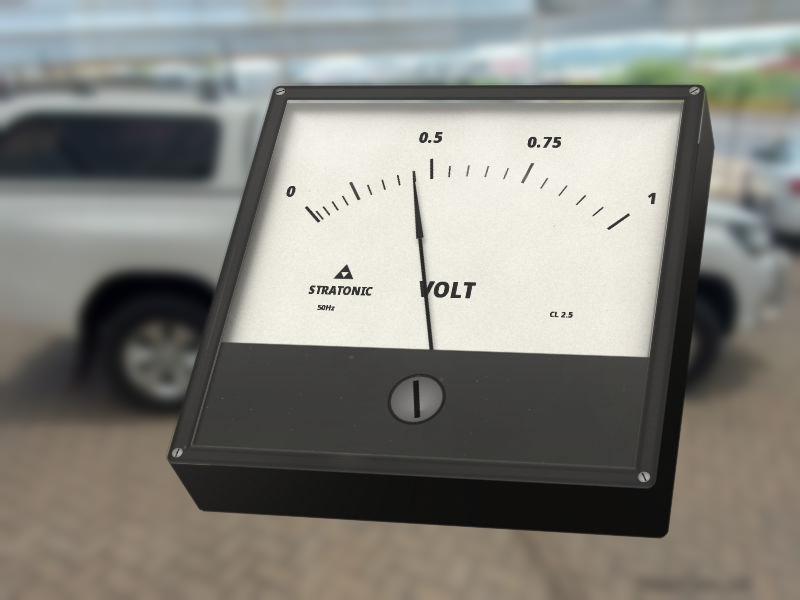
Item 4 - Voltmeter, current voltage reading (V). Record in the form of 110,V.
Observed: 0.45,V
